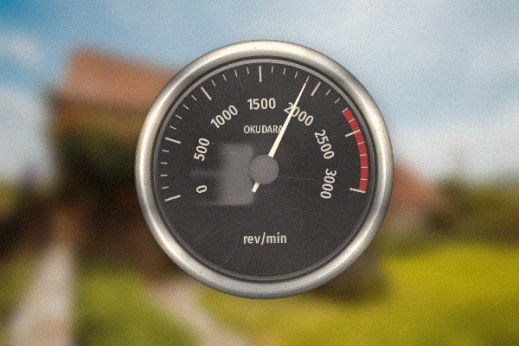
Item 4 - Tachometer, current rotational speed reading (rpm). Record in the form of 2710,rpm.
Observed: 1900,rpm
